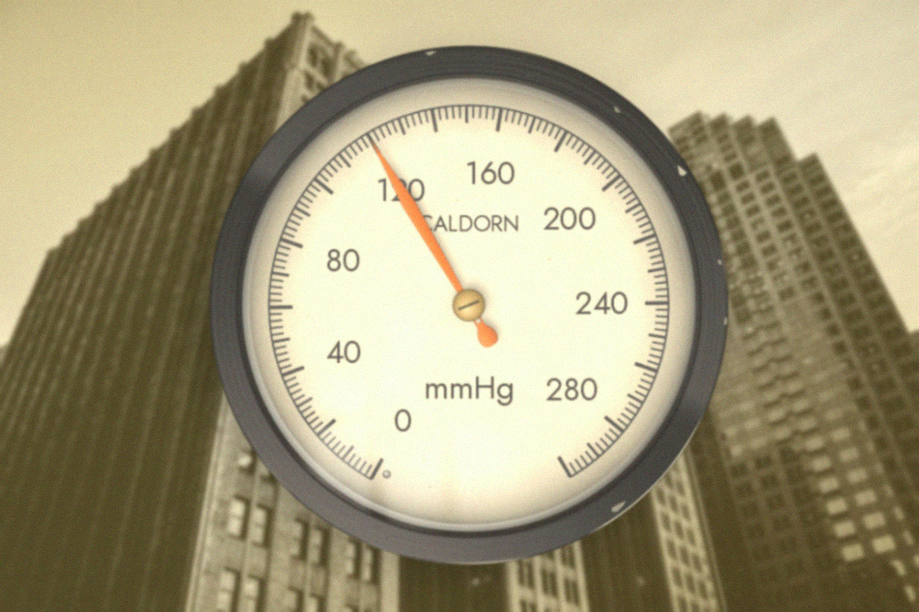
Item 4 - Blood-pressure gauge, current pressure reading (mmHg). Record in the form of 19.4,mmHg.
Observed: 120,mmHg
